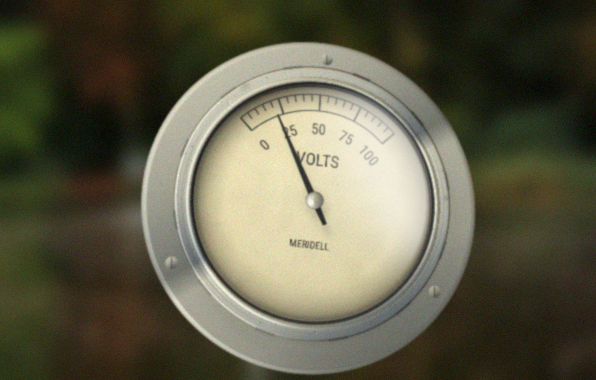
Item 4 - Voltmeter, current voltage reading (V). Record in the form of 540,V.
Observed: 20,V
